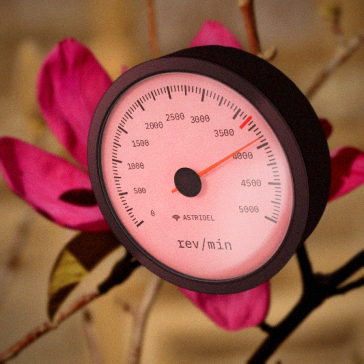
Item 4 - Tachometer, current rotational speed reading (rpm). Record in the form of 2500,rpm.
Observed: 3900,rpm
